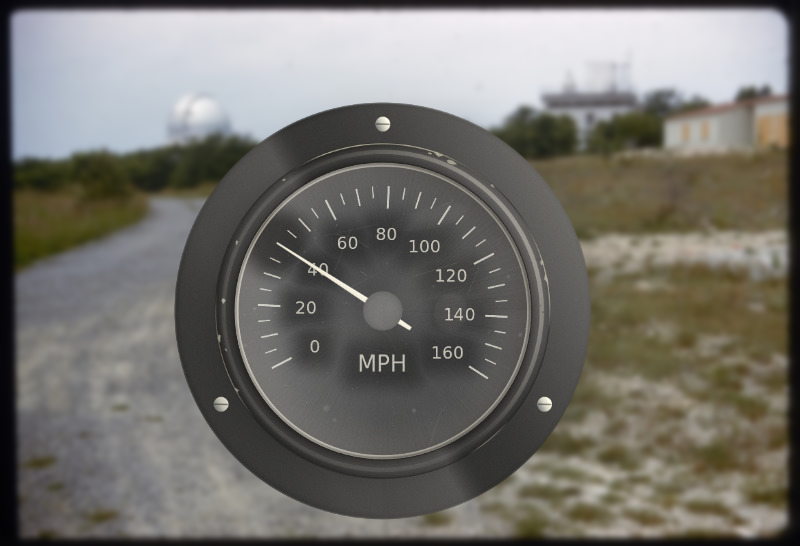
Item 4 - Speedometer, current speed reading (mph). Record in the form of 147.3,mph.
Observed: 40,mph
